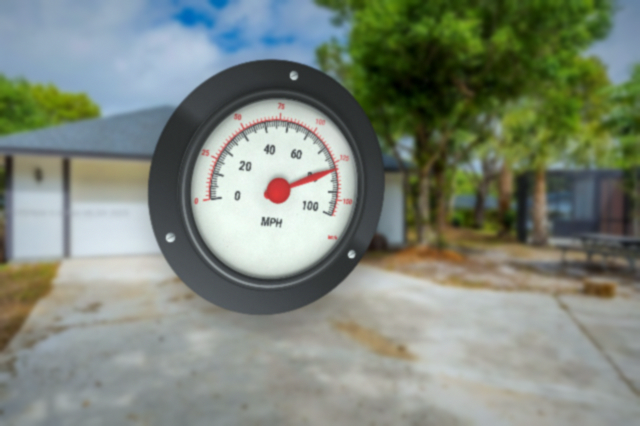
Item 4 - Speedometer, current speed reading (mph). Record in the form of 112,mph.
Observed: 80,mph
